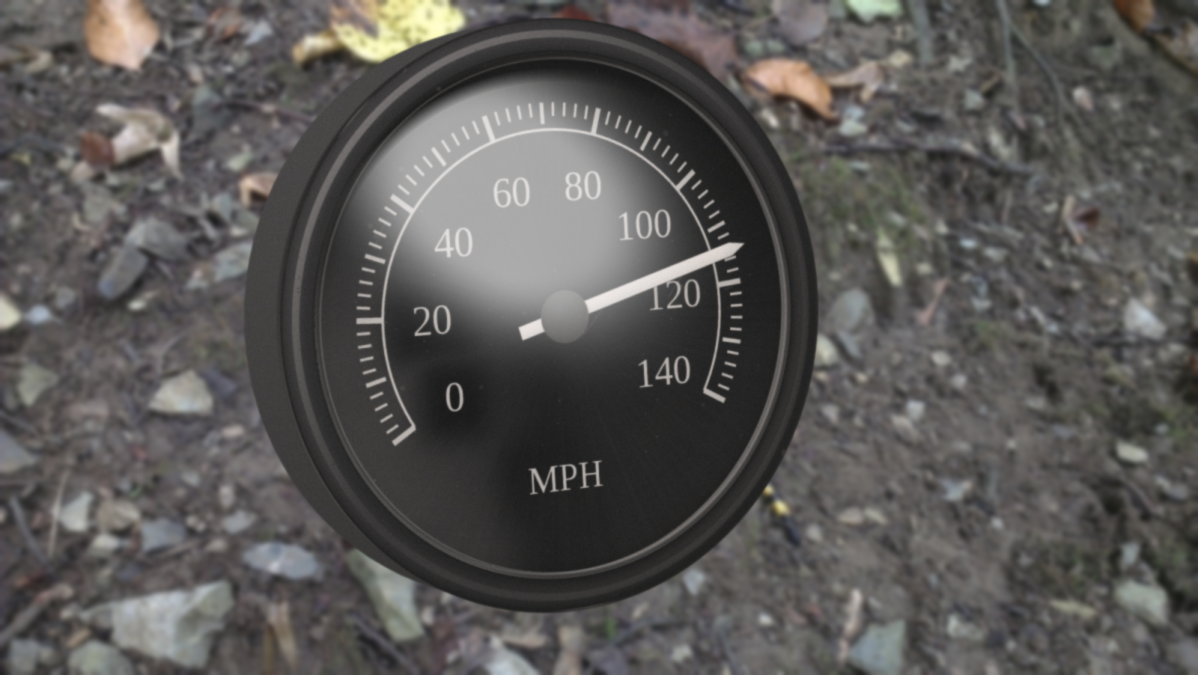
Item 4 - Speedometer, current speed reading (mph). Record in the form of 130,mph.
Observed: 114,mph
